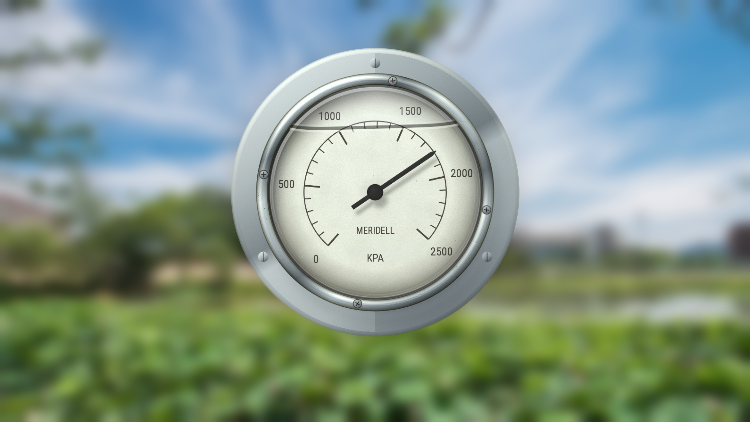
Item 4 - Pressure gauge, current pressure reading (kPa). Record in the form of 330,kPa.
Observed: 1800,kPa
